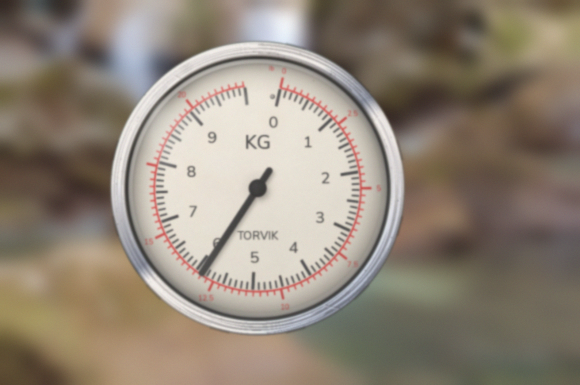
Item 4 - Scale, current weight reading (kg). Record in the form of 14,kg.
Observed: 5.9,kg
